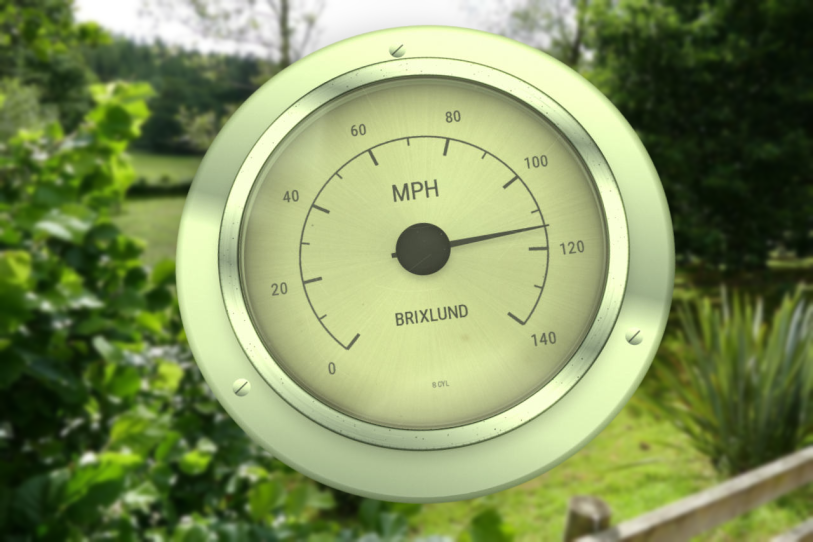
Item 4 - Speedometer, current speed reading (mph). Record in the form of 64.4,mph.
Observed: 115,mph
